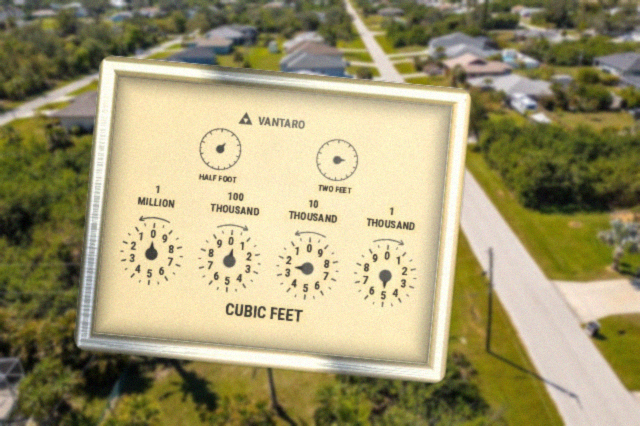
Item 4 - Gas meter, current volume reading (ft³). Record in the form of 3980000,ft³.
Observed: 2500,ft³
